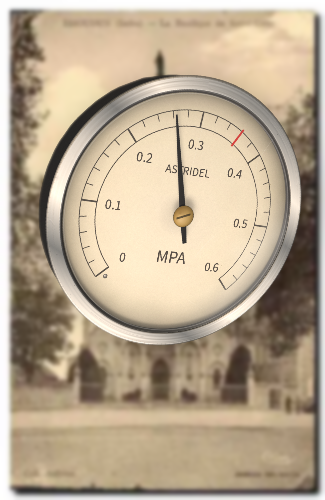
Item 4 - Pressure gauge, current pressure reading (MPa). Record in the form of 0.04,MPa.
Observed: 0.26,MPa
